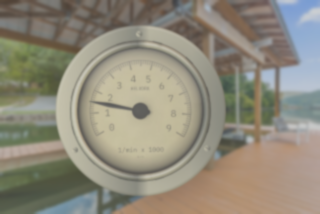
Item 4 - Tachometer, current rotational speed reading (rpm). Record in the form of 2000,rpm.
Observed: 1500,rpm
